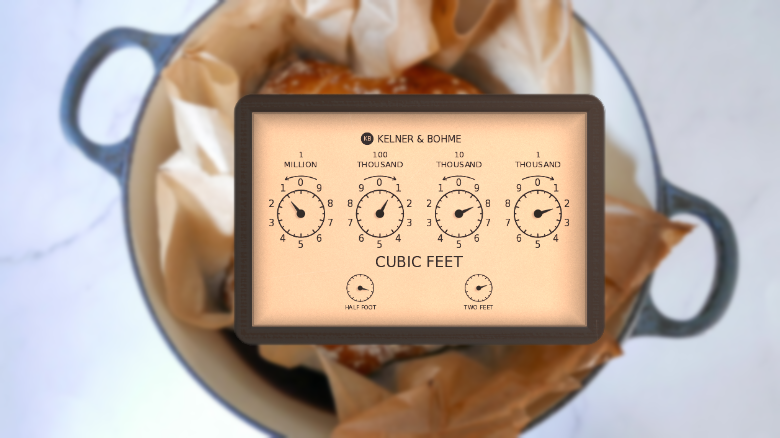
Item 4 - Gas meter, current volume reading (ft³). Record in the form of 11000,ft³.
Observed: 108200,ft³
